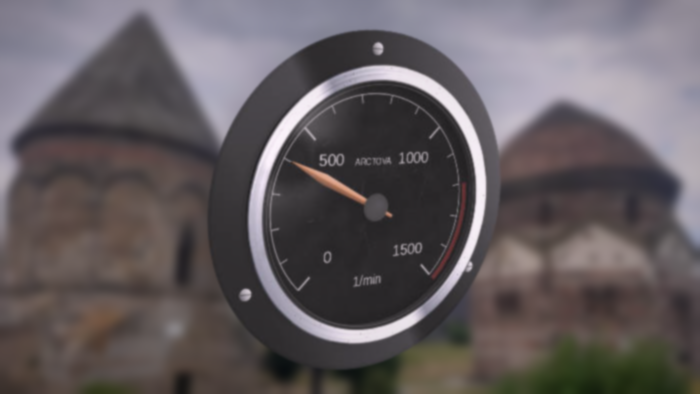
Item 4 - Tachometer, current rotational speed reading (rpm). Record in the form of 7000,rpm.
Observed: 400,rpm
